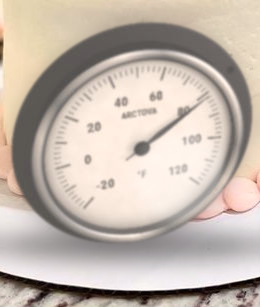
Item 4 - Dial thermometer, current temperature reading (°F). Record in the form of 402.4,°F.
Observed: 80,°F
